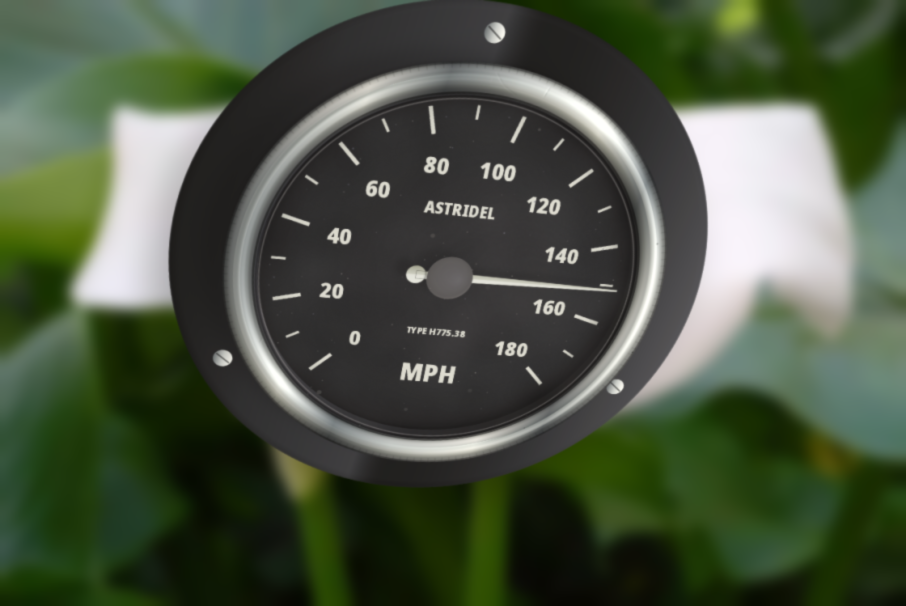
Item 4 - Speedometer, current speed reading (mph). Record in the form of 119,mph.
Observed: 150,mph
